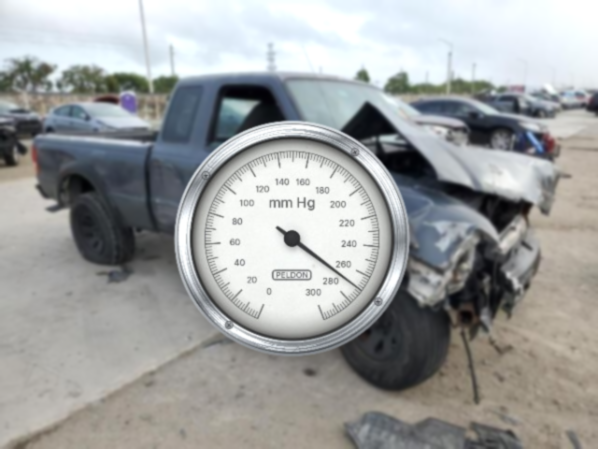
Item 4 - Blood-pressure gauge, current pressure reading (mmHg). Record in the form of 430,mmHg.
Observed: 270,mmHg
